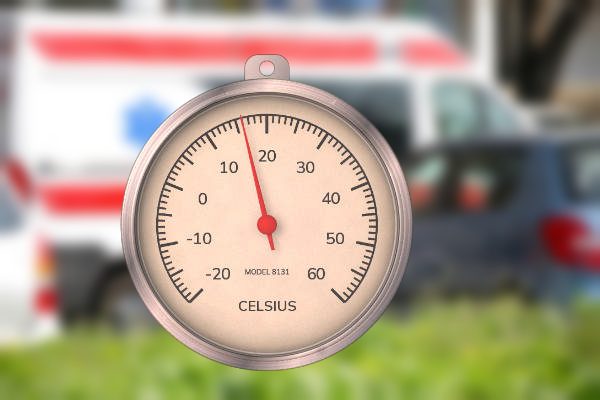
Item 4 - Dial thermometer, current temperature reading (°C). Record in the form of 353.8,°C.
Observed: 16,°C
